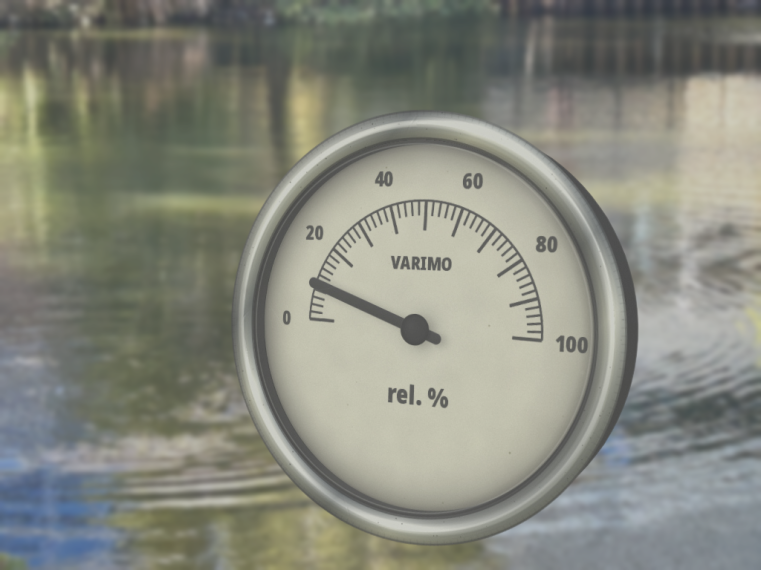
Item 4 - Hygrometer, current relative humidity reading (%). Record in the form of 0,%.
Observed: 10,%
